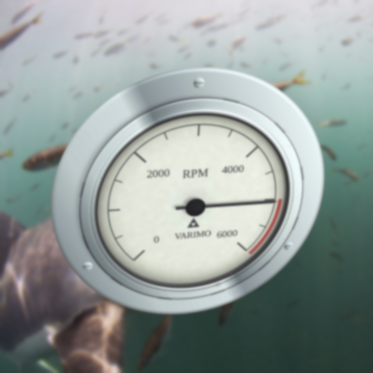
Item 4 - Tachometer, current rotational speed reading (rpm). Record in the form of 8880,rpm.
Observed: 5000,rpm
